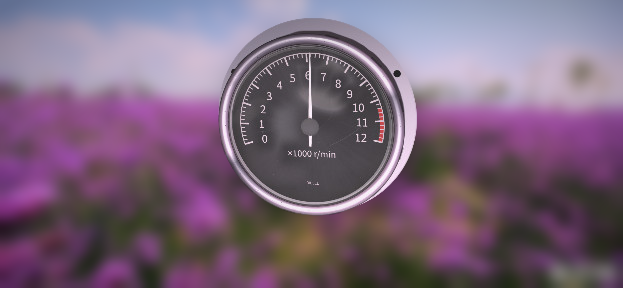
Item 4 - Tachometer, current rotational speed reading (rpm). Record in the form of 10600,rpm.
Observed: 6200,rpm
